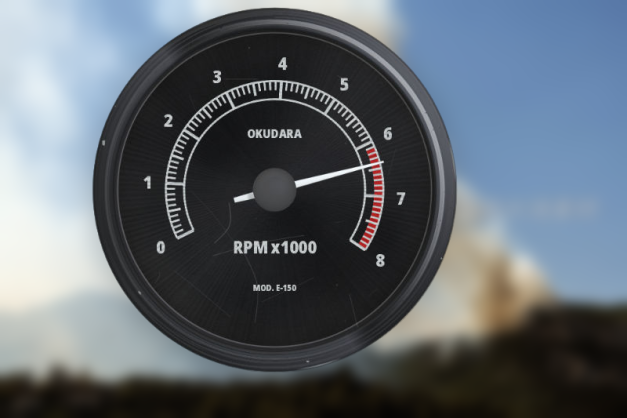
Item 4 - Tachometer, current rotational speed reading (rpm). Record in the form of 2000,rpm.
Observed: 6400,rpm
